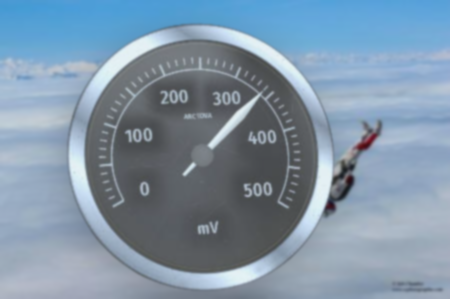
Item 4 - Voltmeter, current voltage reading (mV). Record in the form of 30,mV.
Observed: 340,mV
